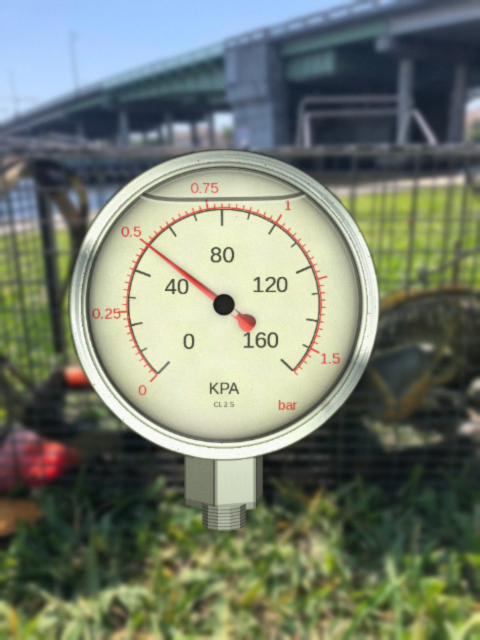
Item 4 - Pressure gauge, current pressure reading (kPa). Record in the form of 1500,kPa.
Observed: 50,kPa
